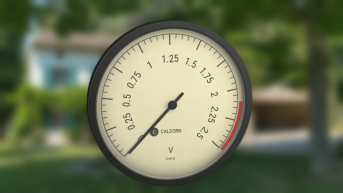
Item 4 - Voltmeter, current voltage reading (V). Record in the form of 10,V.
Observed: 0,V
